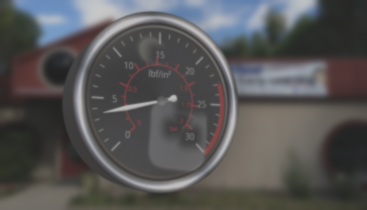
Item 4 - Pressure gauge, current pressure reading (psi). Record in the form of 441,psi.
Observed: 3.5,psi
